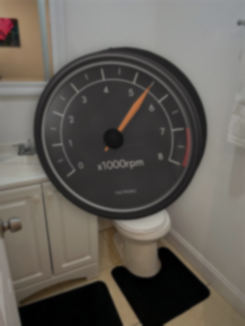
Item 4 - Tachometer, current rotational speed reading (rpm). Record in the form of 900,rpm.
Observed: 5500,rpm
